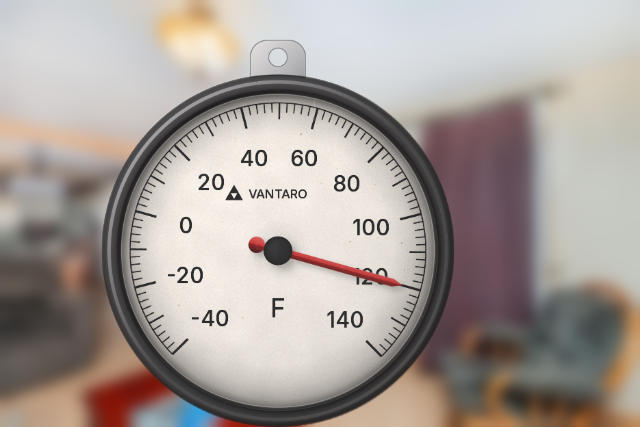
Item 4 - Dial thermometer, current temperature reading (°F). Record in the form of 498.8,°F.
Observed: 120,°F
